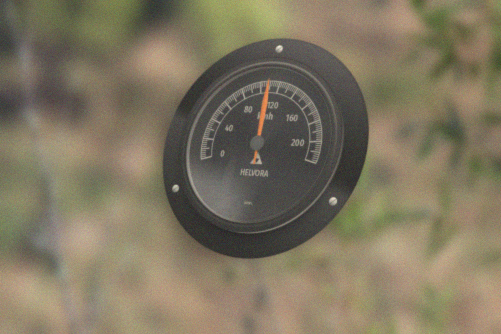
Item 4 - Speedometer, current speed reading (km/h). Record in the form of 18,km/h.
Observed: 110,km/h
